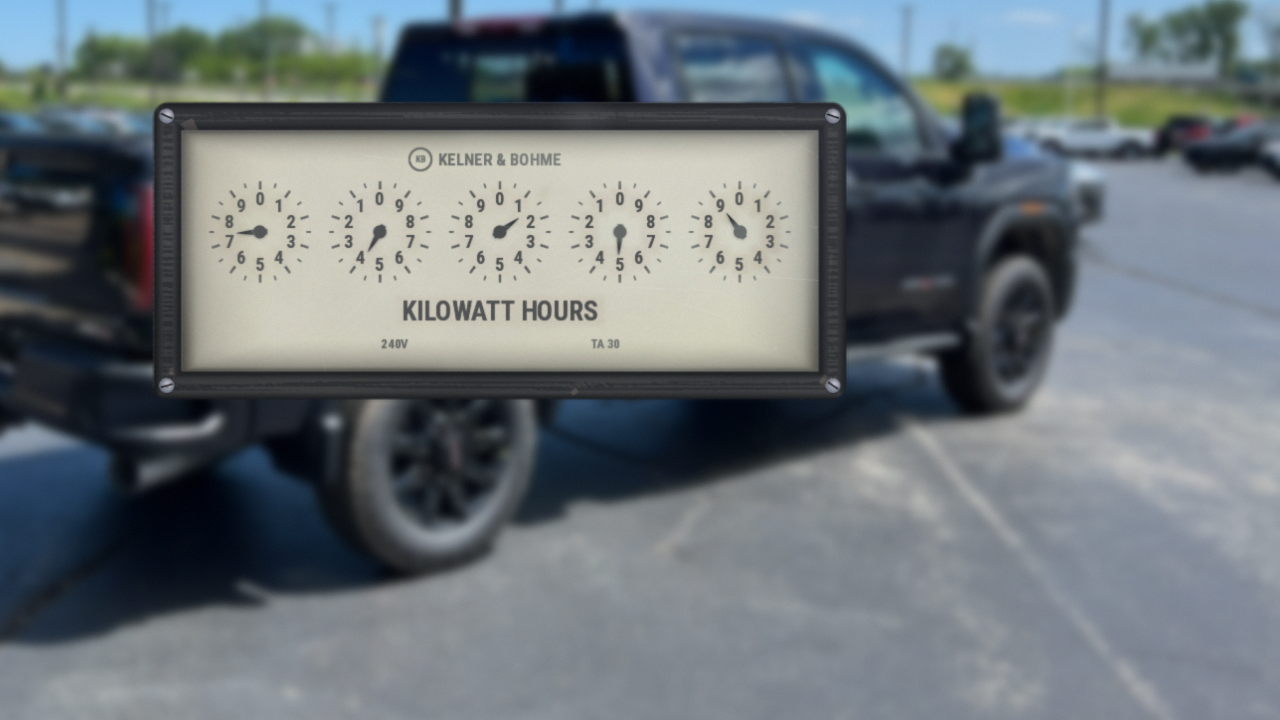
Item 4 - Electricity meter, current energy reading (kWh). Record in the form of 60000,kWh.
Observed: 74149,kWh
